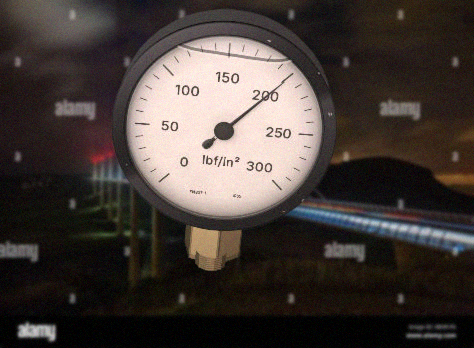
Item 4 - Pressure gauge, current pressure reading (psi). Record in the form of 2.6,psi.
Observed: 200,psi
